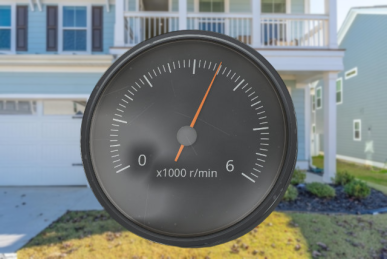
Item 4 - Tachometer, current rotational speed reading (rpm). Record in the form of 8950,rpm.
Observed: 3500,rpm
